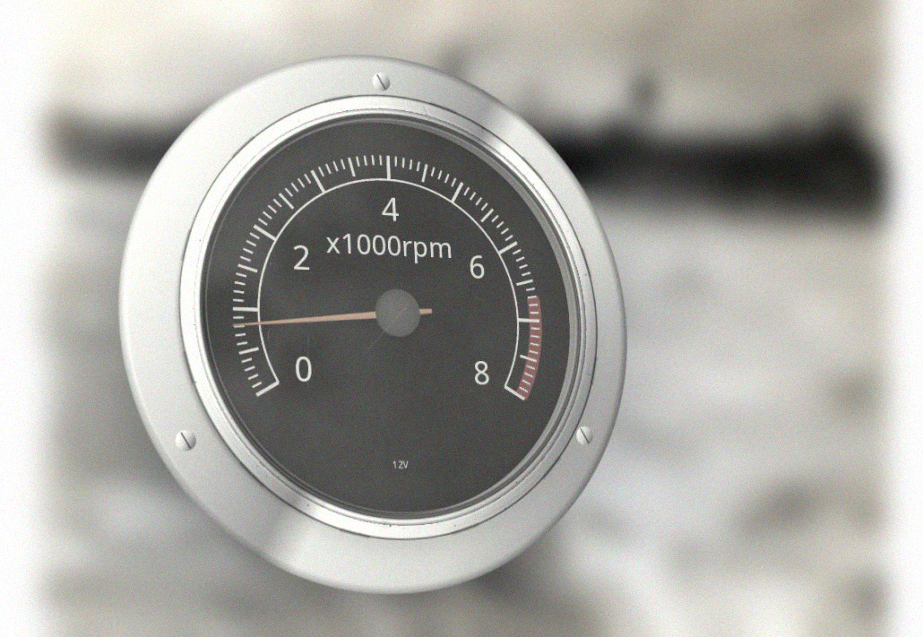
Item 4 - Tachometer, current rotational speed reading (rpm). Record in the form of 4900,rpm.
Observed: 800,rpm
